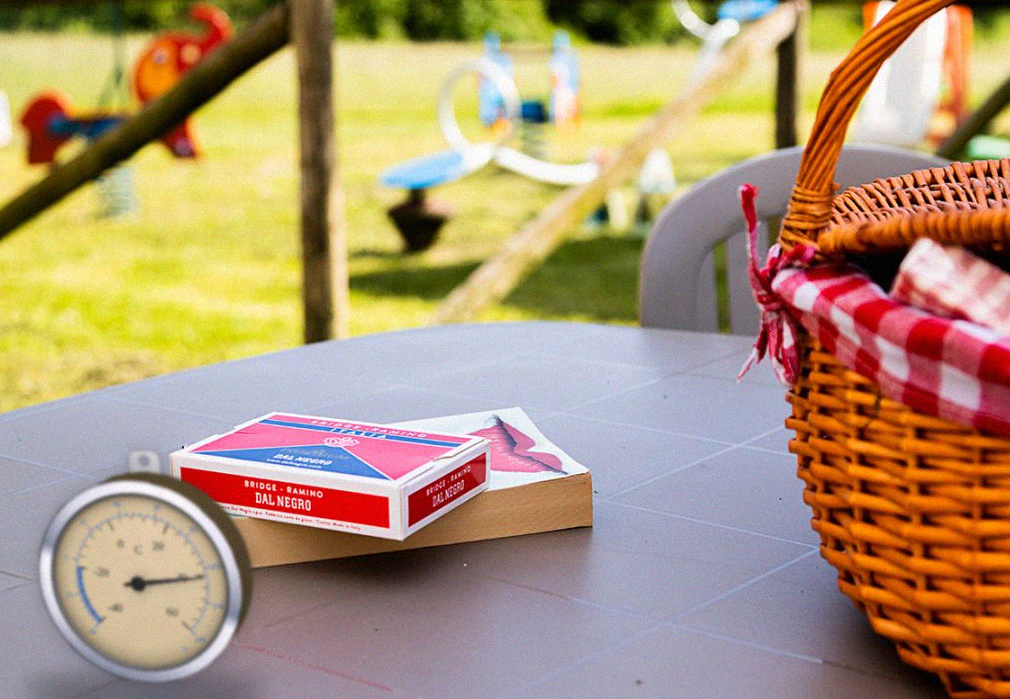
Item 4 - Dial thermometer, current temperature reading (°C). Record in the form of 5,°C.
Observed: 40,°C
